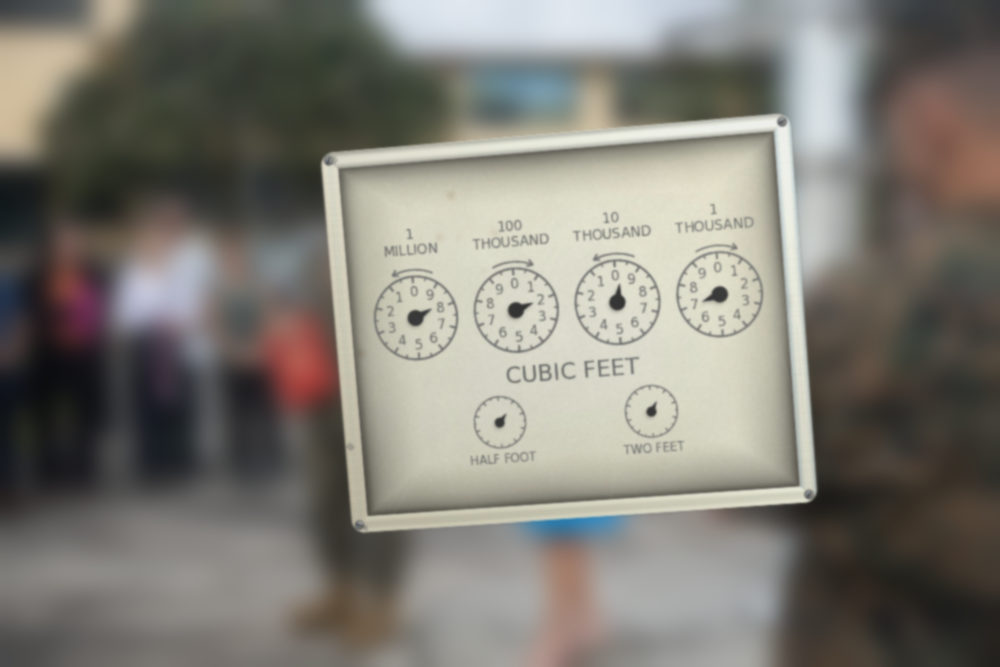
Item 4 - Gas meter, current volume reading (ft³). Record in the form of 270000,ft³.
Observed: 819700,ft³
